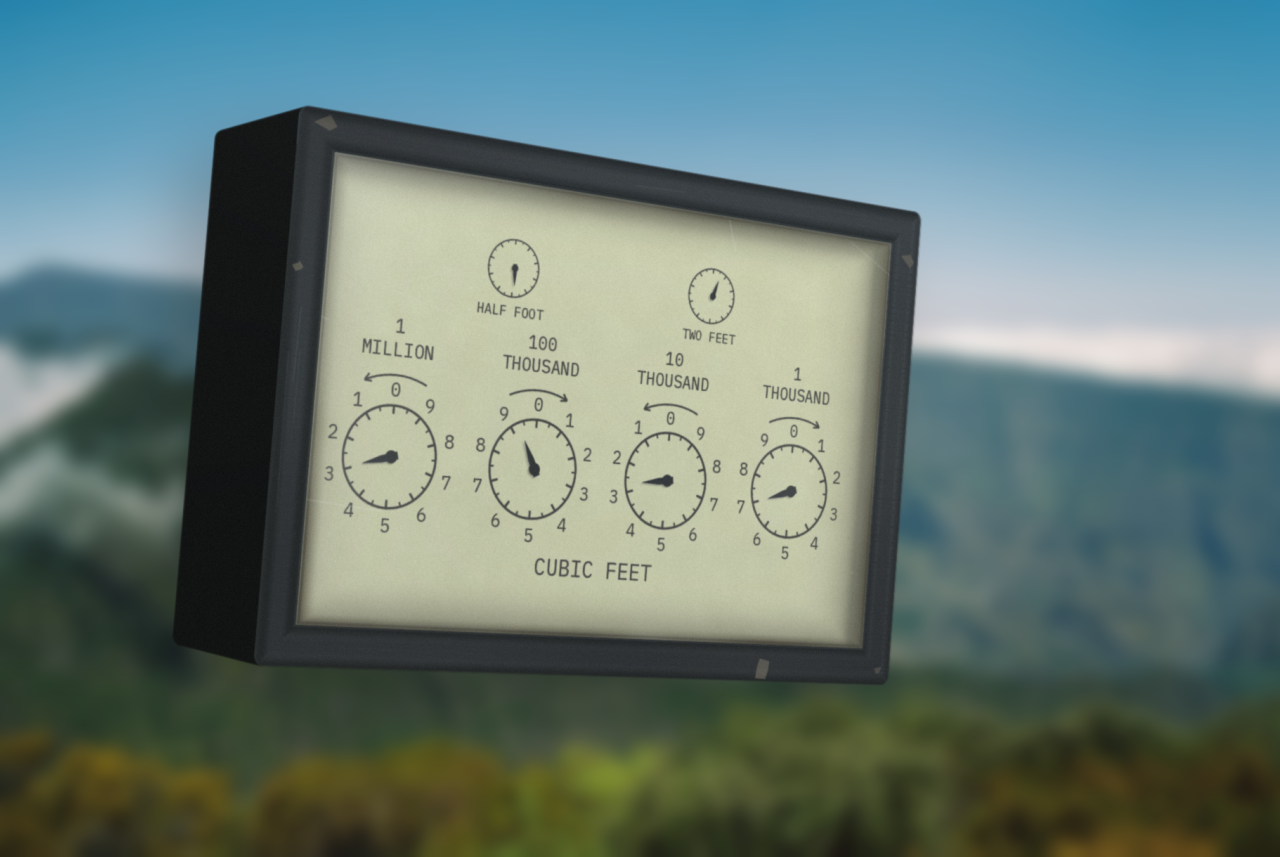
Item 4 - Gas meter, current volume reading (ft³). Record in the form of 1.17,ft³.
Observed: 292700,ft³
